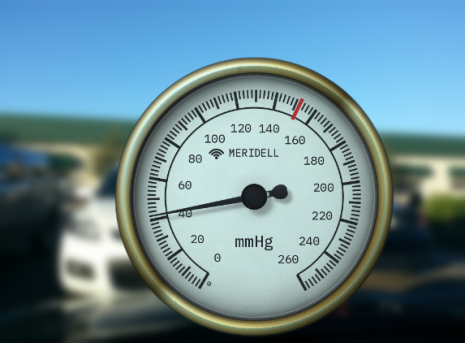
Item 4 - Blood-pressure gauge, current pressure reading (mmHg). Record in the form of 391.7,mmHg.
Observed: 42,mmHg
